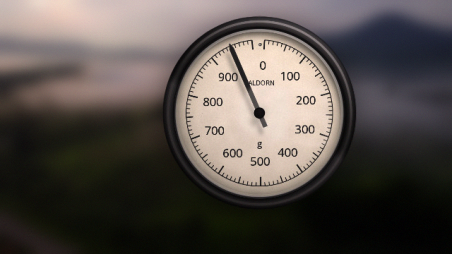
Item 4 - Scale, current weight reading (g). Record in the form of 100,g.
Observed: 950,g
